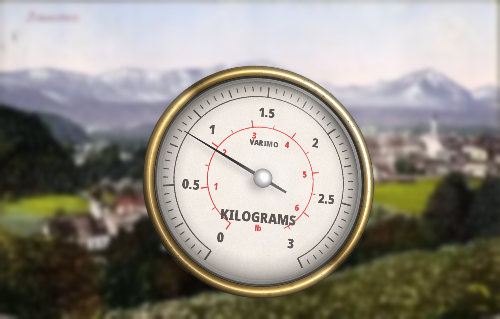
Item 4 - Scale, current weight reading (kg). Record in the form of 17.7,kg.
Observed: 0.85,kg
